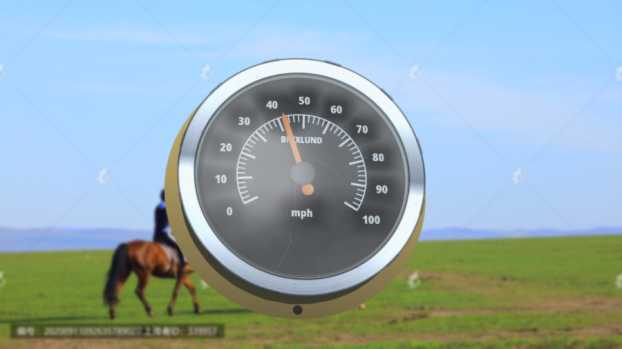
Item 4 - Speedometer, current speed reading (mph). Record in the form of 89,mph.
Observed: 42,mph
